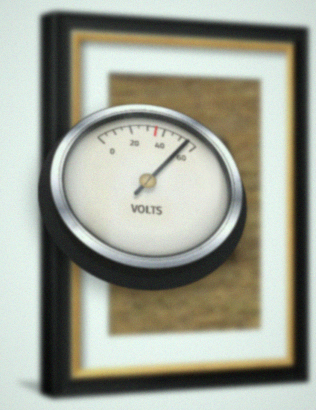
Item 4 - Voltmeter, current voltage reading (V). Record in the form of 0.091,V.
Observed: 55,V
